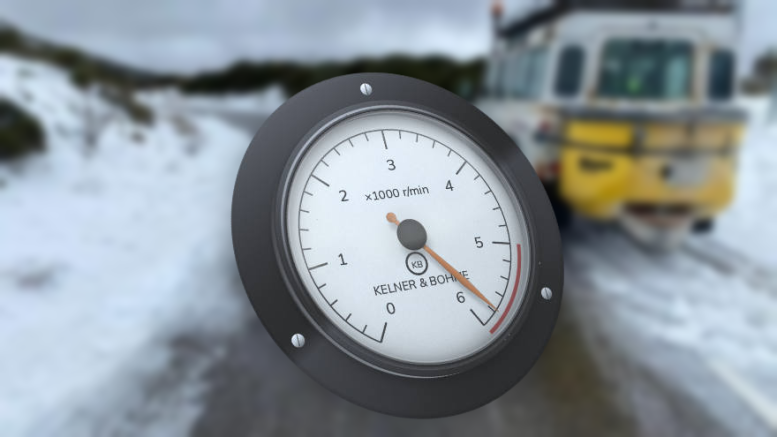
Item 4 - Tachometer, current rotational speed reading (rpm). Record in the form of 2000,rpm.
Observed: 5800,rpm
